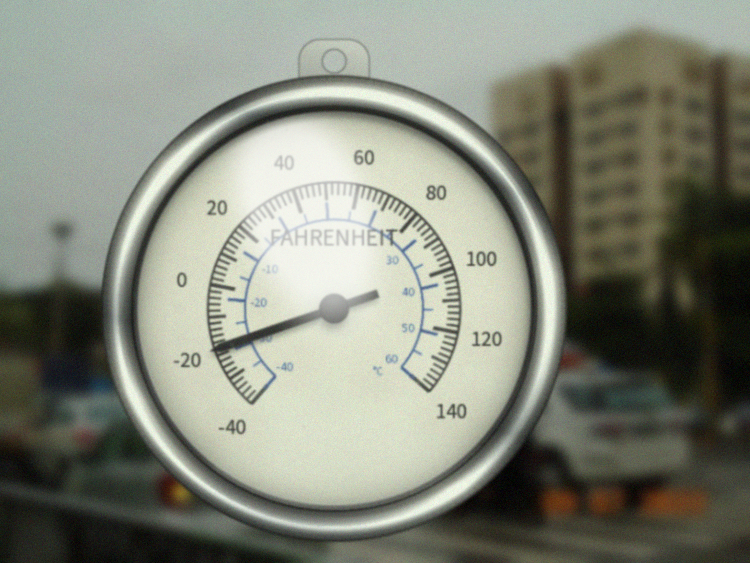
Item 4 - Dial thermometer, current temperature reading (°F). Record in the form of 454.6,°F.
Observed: -20,°F
